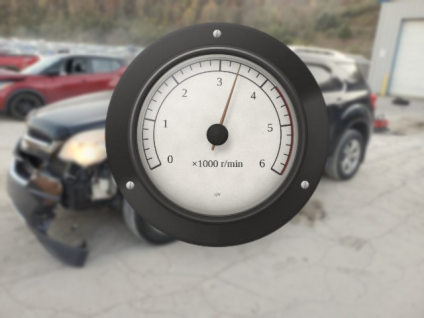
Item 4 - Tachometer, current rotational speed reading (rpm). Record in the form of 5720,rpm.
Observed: 3400,rpm
